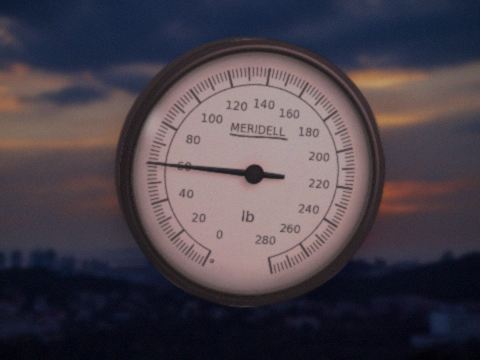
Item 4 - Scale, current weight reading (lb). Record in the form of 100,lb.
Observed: 60,lb
